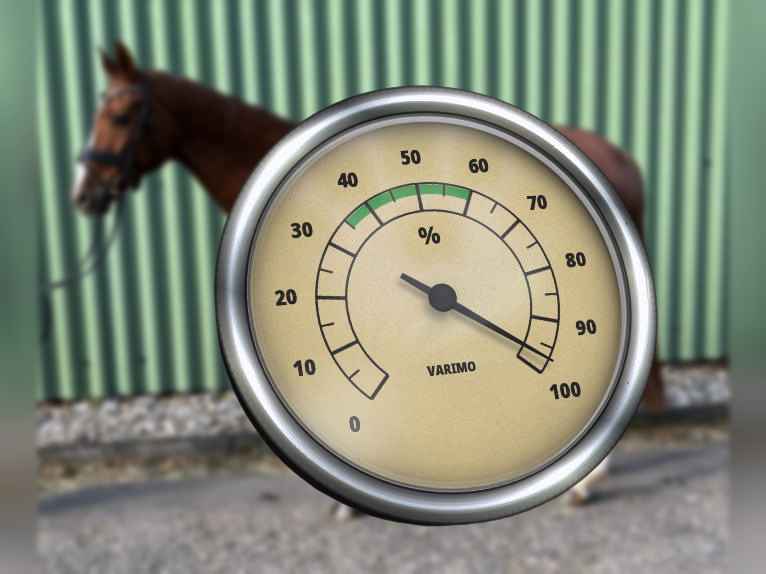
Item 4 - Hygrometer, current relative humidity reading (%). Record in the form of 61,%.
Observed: 97.5,%
